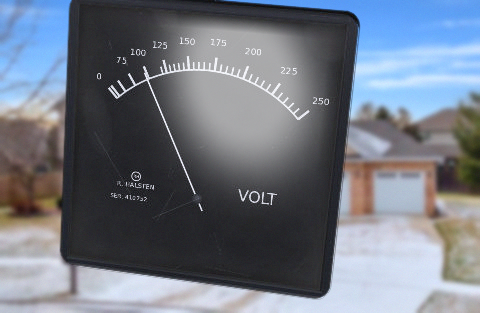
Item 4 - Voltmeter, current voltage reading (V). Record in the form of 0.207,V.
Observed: 100,V
